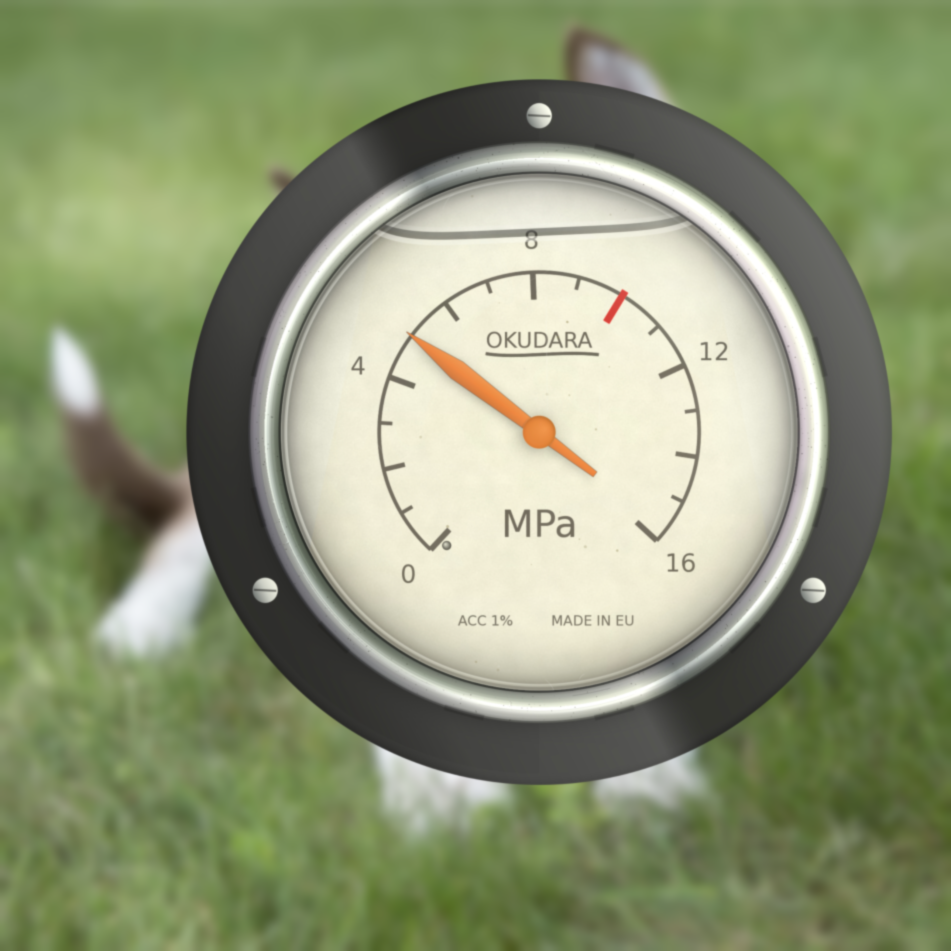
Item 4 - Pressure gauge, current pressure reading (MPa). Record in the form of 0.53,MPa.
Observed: 5,MPa
